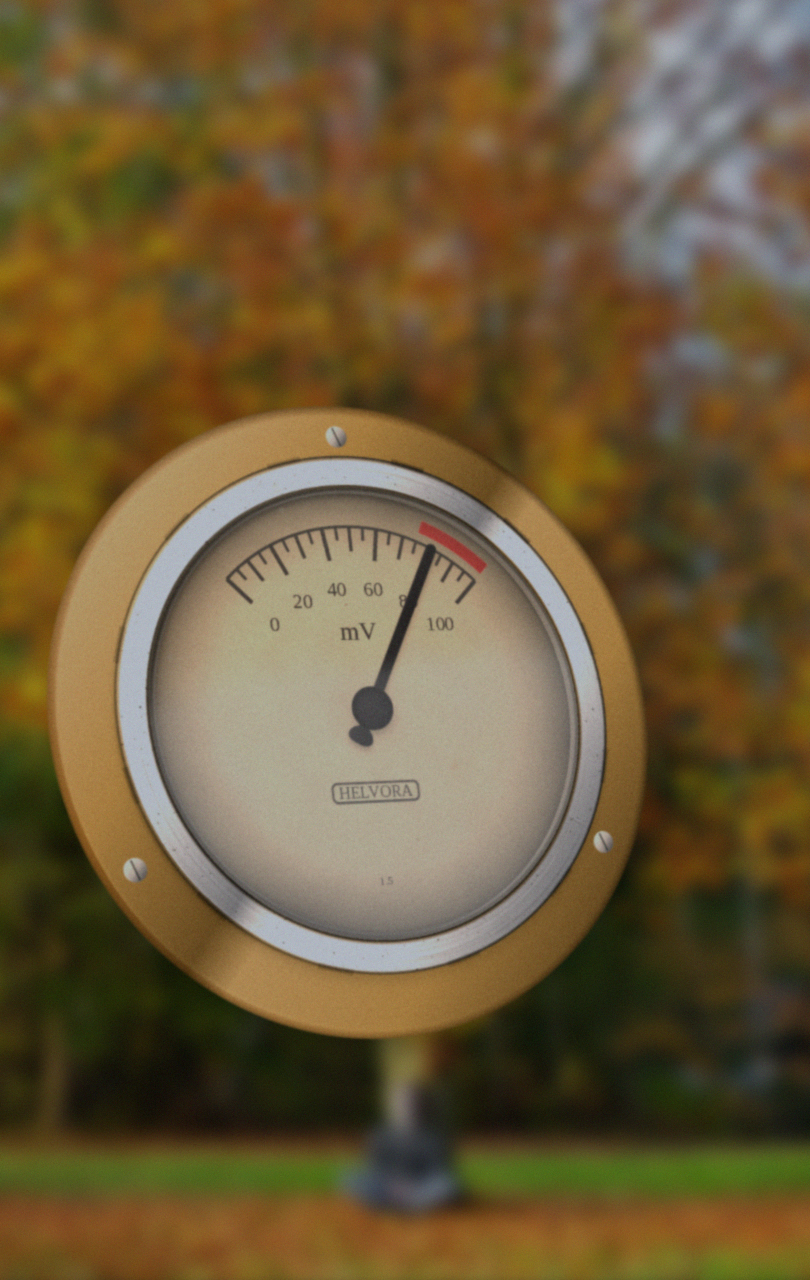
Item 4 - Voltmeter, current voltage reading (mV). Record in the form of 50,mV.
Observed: 80,mV
